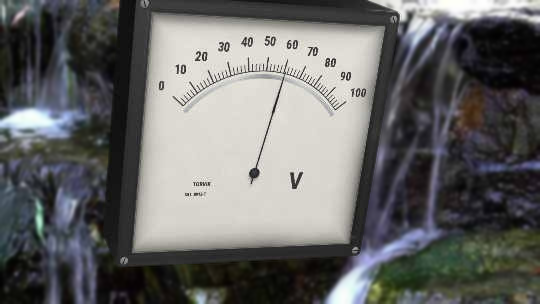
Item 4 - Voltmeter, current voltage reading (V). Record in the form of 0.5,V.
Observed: 60,V
